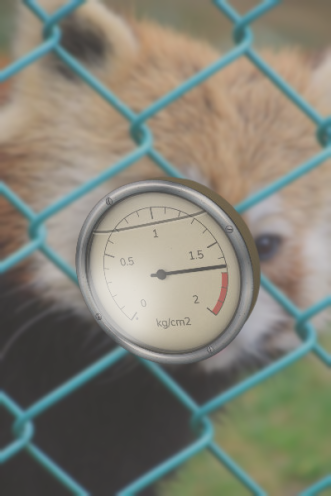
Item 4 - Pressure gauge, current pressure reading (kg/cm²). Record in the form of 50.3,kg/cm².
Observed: 1.65,kg/cm²
